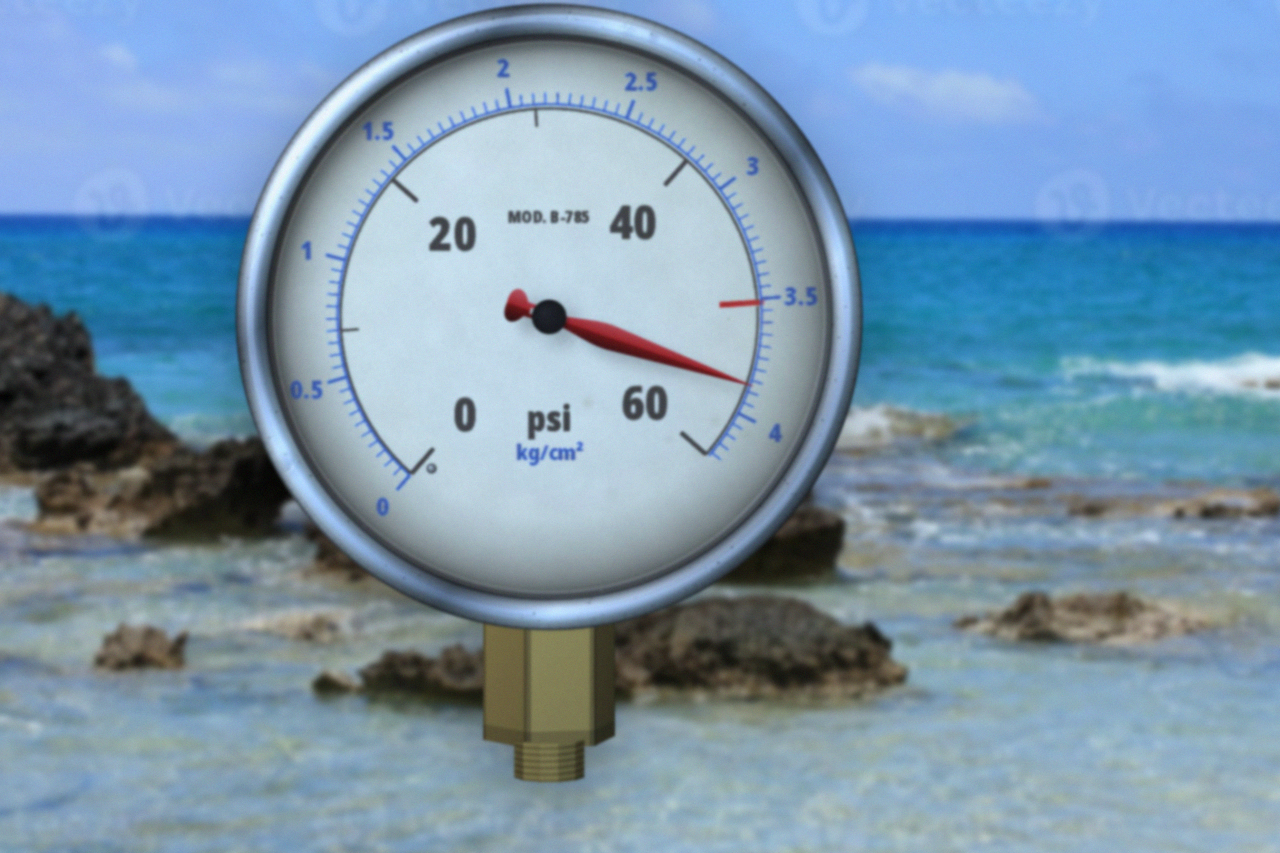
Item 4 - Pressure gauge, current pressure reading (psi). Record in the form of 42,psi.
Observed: 55,psi
